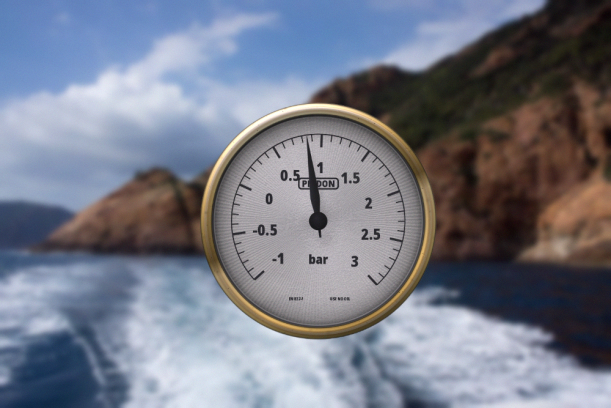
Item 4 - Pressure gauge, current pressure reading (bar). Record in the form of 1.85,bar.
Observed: 0.85,bar
